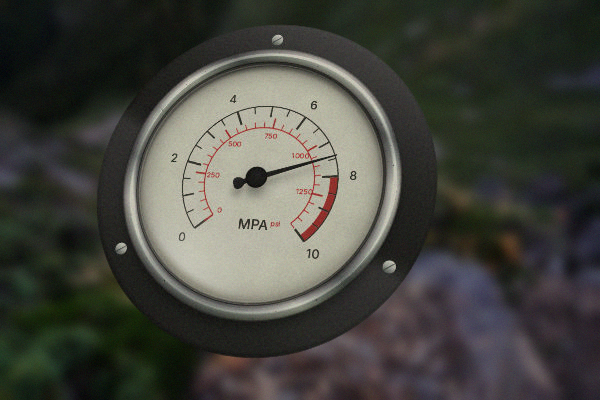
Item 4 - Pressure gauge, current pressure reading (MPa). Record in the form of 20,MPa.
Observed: 7.5,MPa
